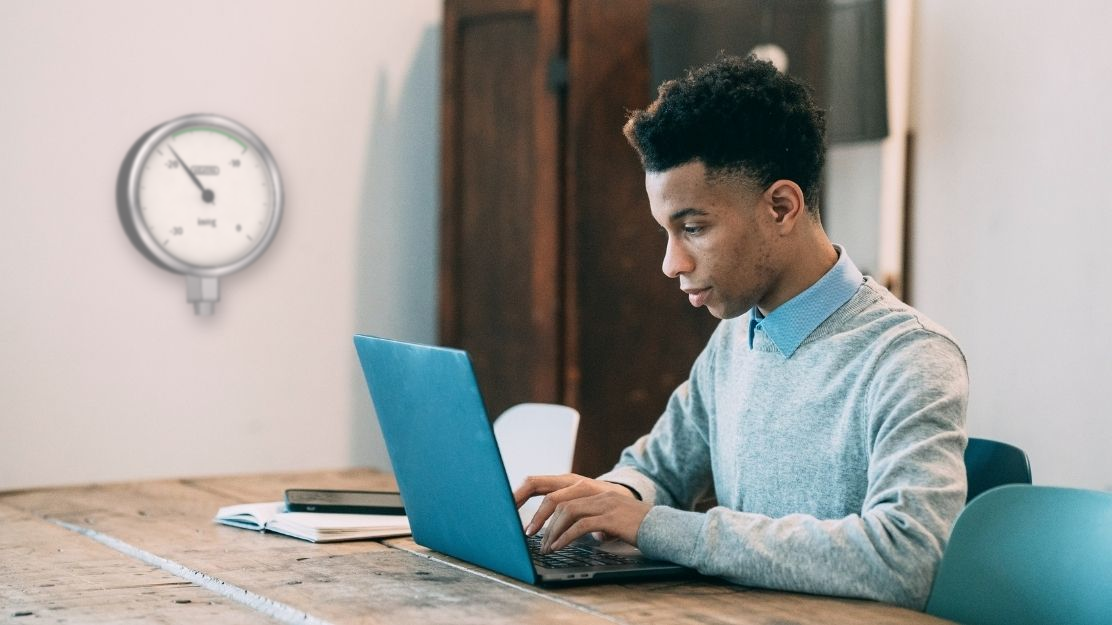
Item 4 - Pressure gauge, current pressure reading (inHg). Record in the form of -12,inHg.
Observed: -19,inHg
